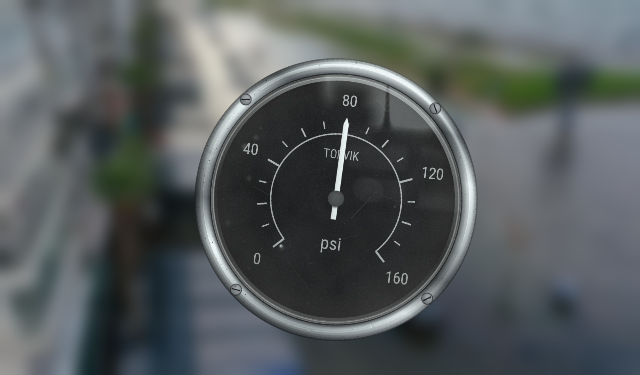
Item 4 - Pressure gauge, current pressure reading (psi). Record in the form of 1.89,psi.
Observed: 80,psi
